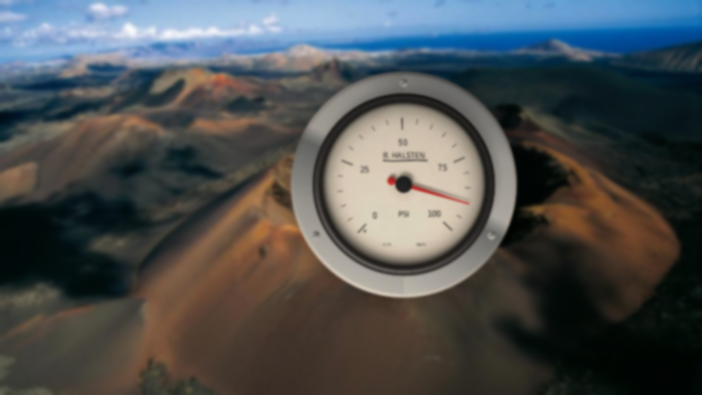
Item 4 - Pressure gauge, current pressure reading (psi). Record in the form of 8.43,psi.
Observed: 90,psi
